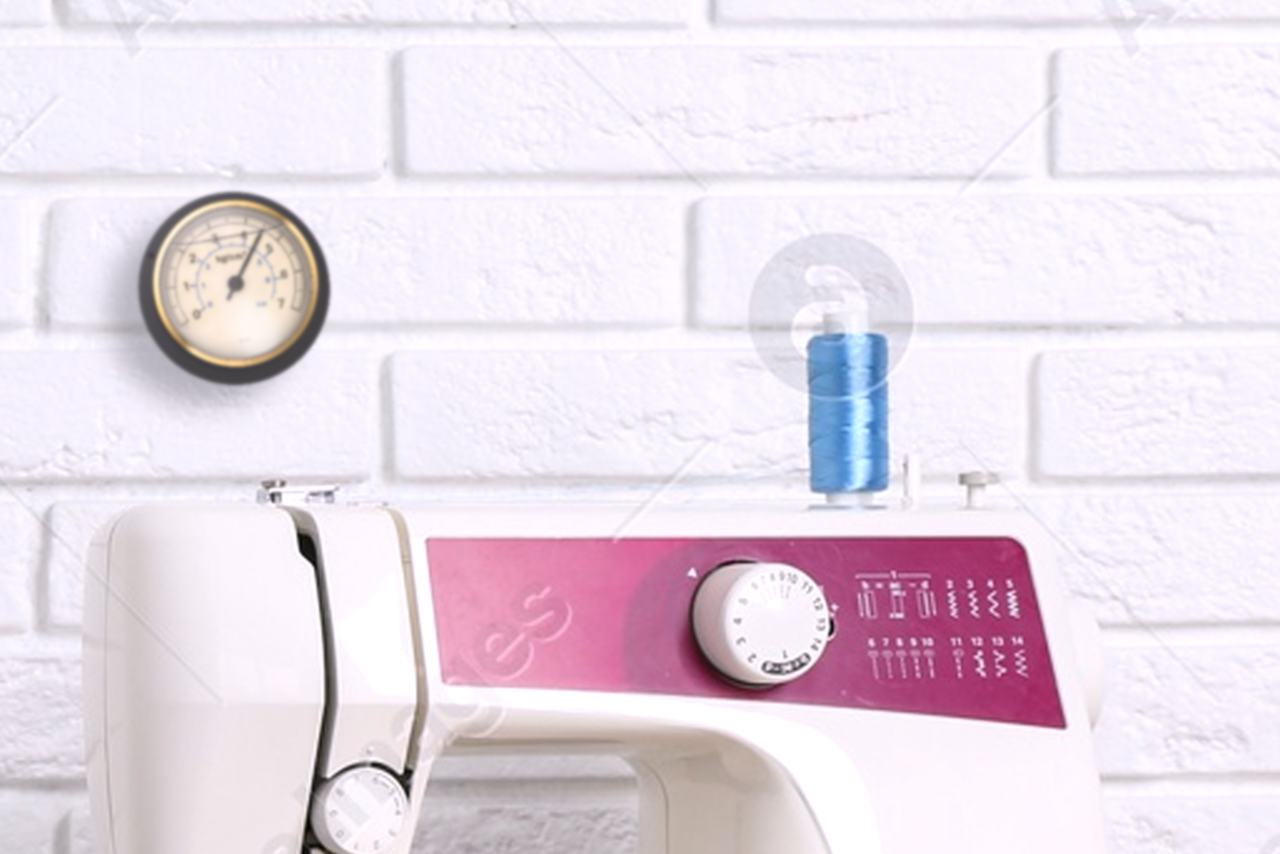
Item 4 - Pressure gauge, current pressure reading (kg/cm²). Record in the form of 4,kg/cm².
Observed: 4.5,kg/cm²
